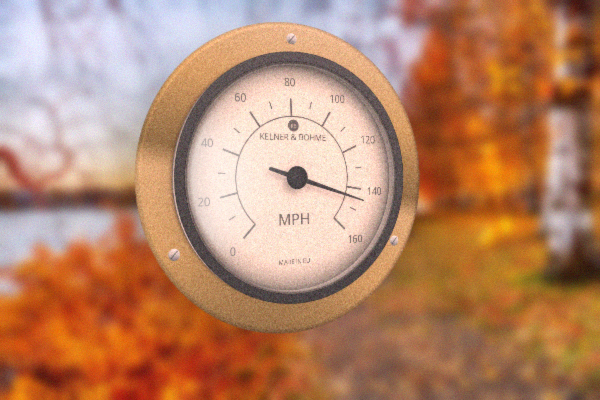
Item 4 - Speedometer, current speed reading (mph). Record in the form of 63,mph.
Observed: 145,mph
